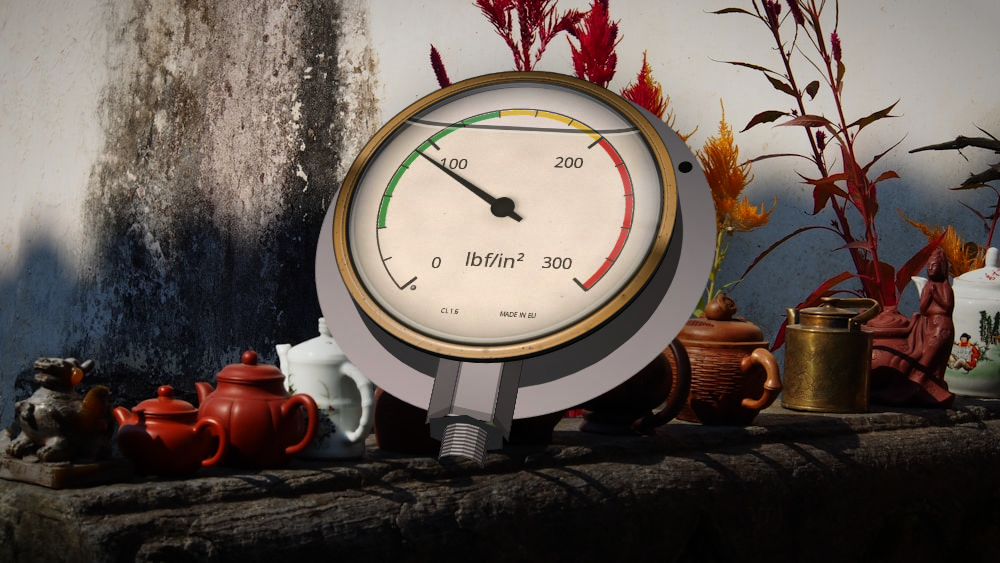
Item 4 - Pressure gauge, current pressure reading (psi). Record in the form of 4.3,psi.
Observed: 90,psi
